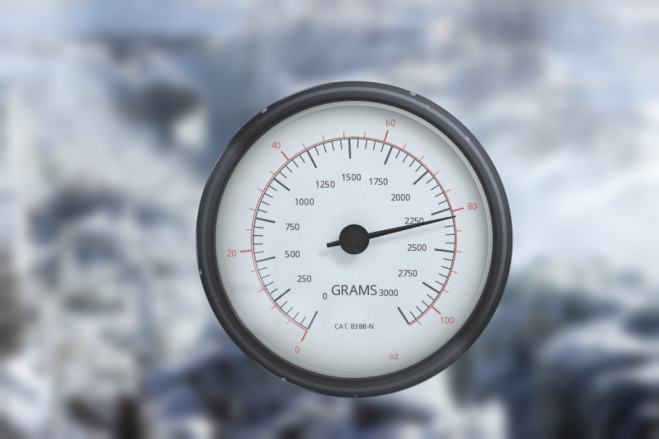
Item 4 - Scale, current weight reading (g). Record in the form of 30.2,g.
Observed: 2300,g
